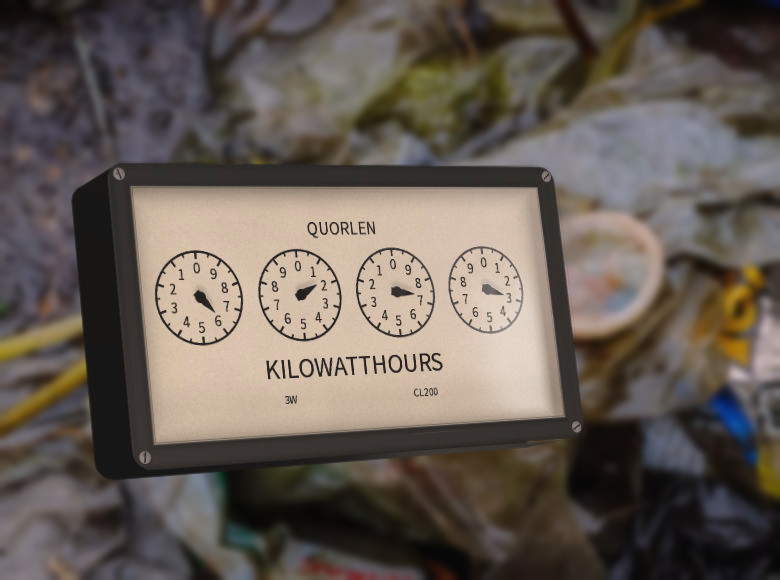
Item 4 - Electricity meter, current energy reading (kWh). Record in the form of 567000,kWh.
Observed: 6173,kWh
